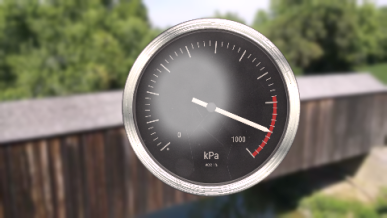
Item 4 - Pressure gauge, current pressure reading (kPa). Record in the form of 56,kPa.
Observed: 900,kPa
